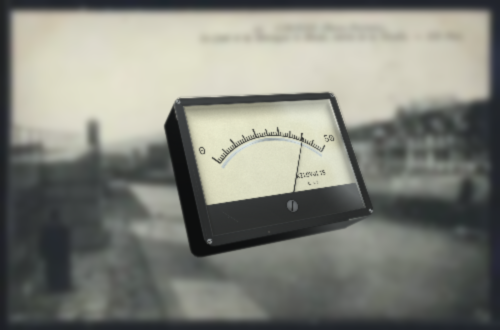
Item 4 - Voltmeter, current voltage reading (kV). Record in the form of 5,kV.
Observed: 40,kV
